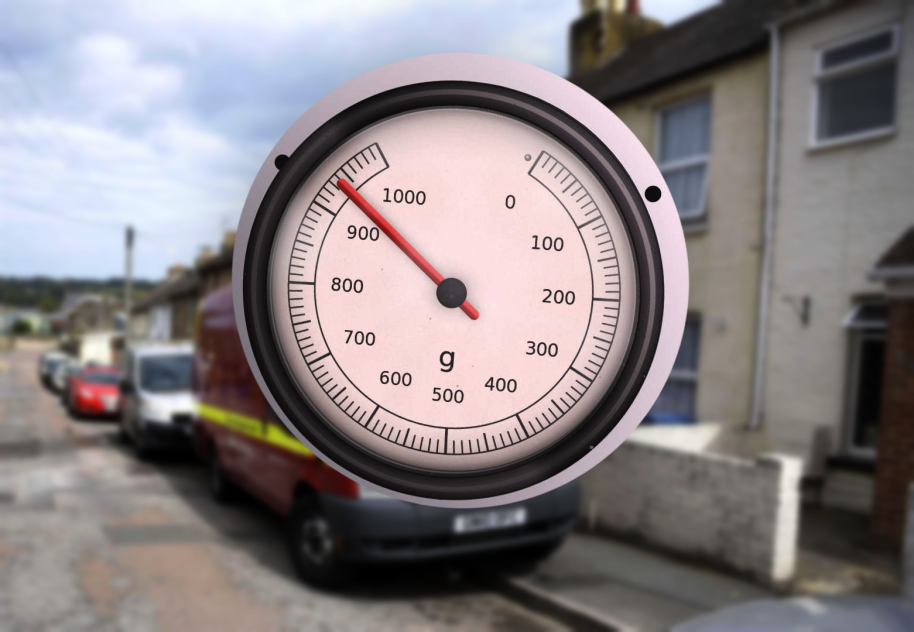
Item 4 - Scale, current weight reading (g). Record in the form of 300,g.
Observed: 940,g
